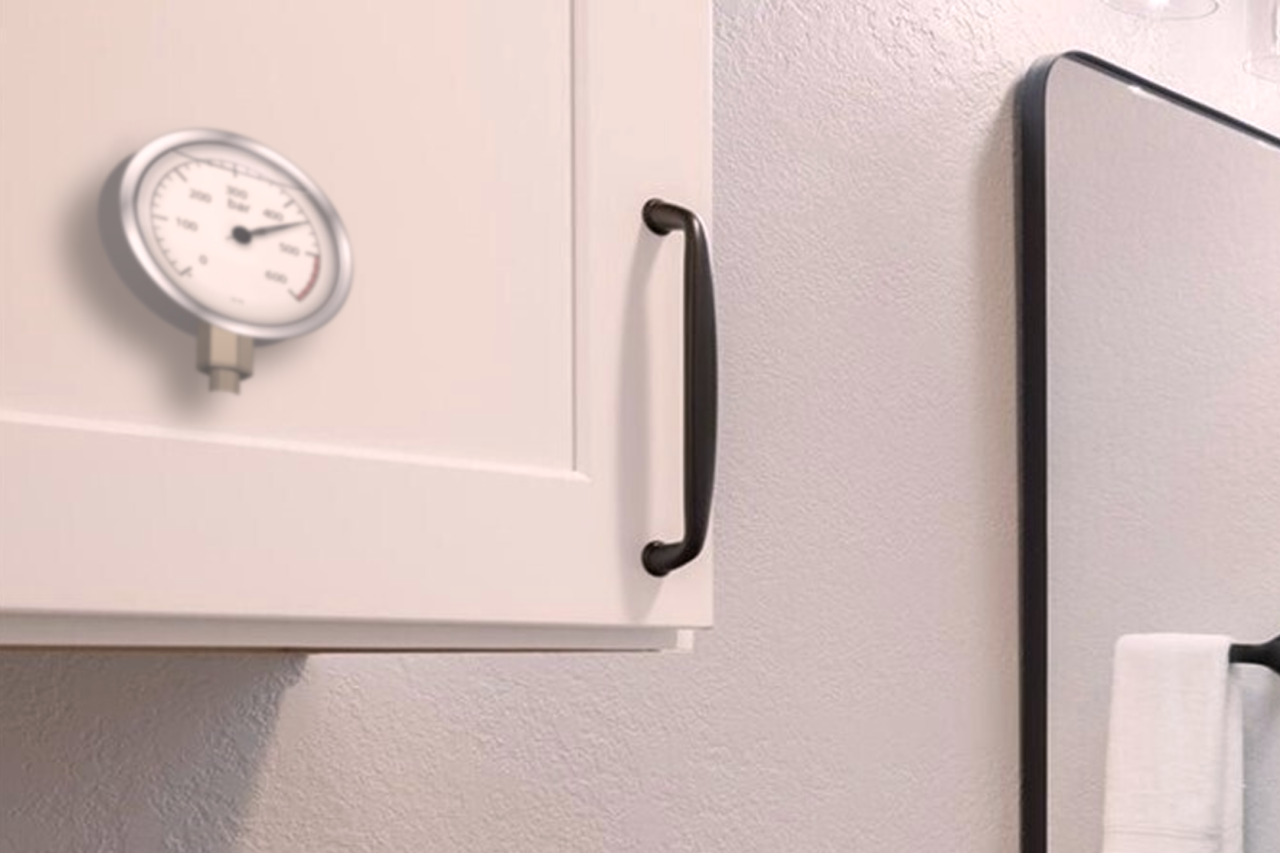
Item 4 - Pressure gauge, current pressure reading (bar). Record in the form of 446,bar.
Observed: 440,bar
